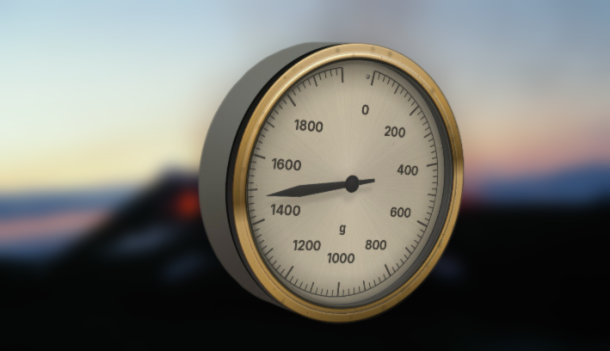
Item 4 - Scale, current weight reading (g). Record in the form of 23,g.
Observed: 1480,g
